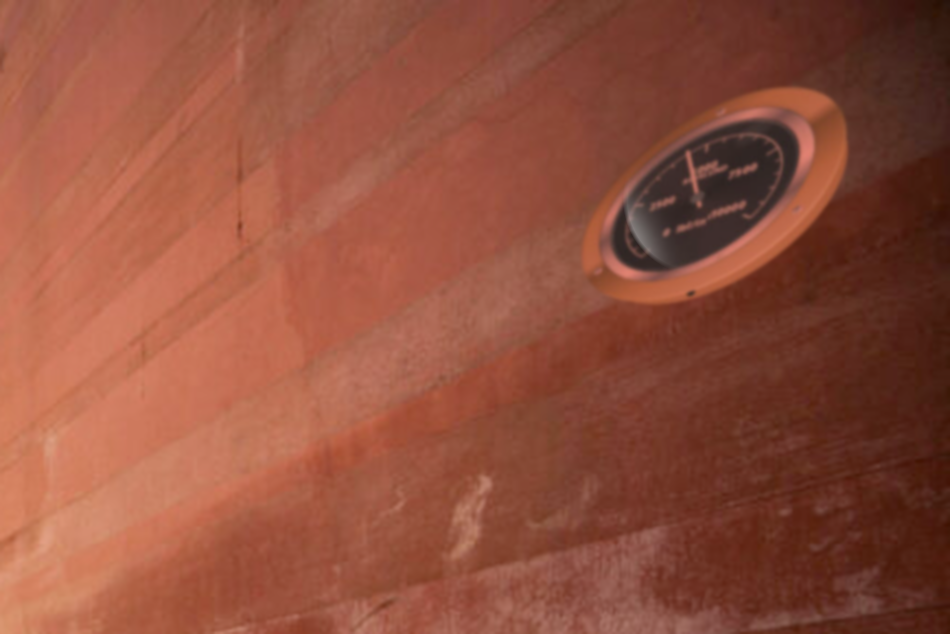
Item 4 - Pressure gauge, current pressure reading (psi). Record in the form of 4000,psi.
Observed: 4500,psi
